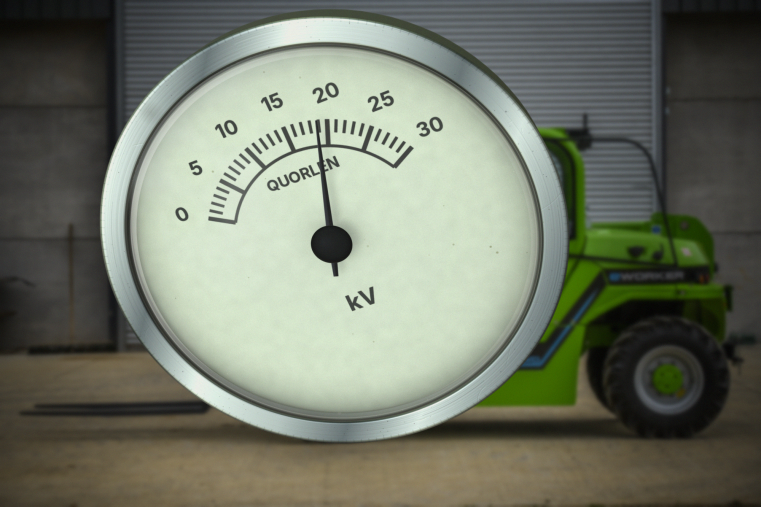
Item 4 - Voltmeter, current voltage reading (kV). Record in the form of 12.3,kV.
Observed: 19,kV
